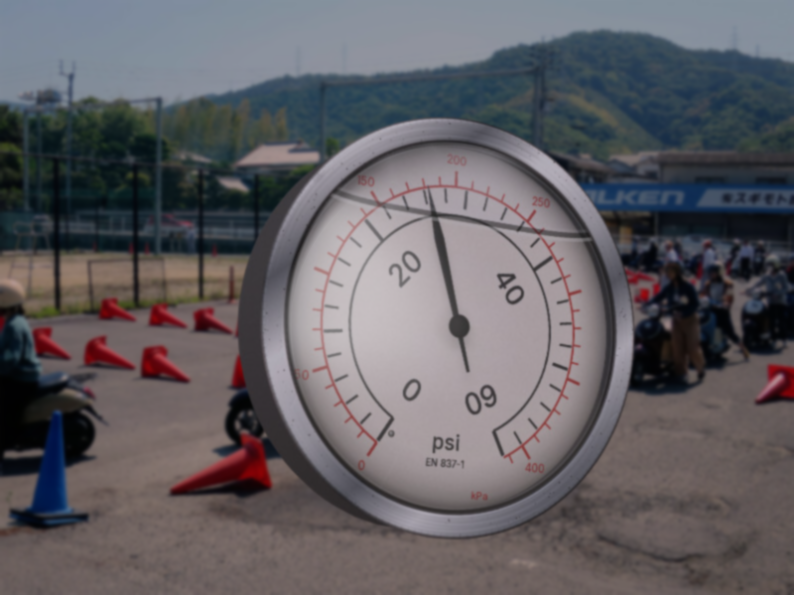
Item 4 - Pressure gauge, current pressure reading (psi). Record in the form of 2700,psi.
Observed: 26,psi
